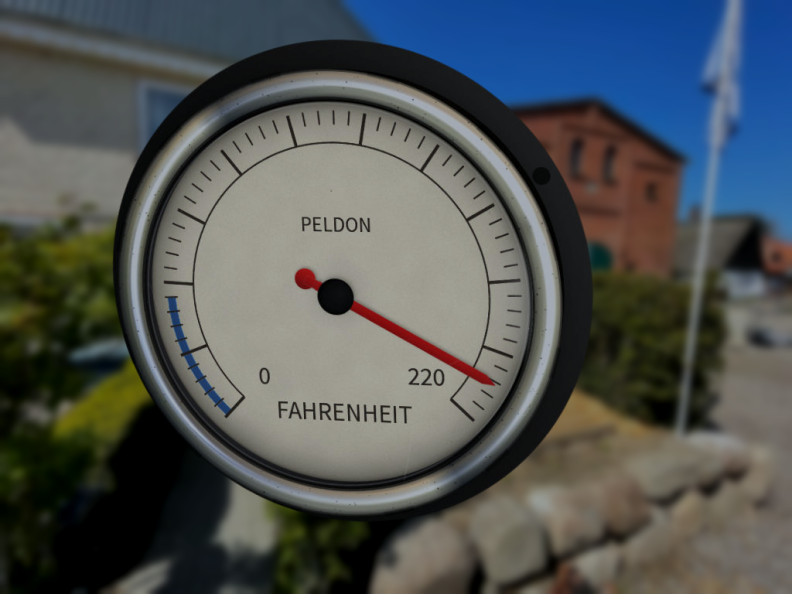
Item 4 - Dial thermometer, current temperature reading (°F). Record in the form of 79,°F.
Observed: 208,°F
